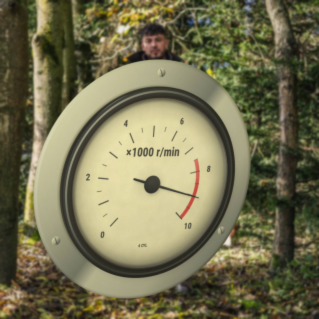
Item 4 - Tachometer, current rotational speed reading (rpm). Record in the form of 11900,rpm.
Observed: 9000,rpm
